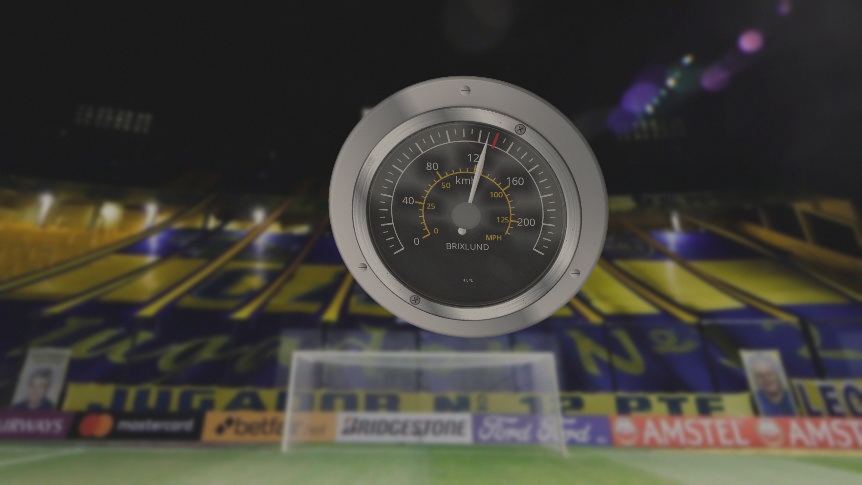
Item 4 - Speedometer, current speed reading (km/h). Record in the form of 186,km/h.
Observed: 125,km/h
